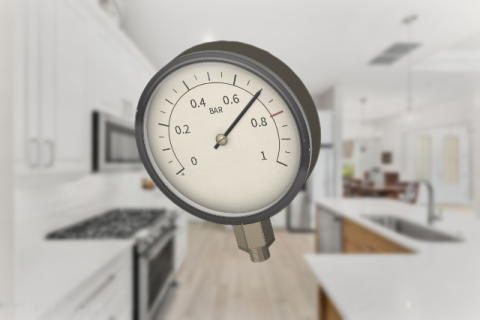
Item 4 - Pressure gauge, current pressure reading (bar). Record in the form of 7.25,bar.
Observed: 0.7,bar
